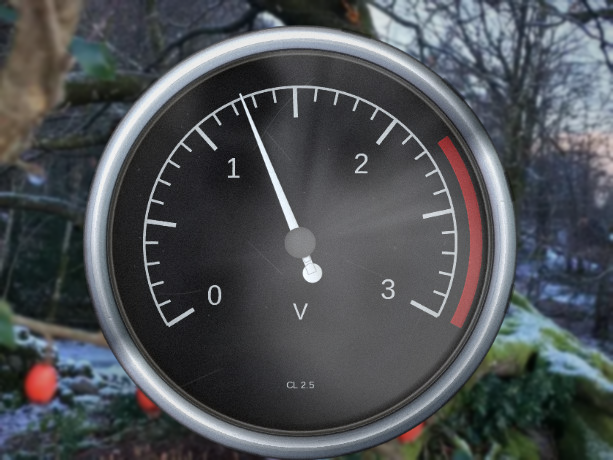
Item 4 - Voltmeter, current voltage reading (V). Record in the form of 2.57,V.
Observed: 1.25,V
